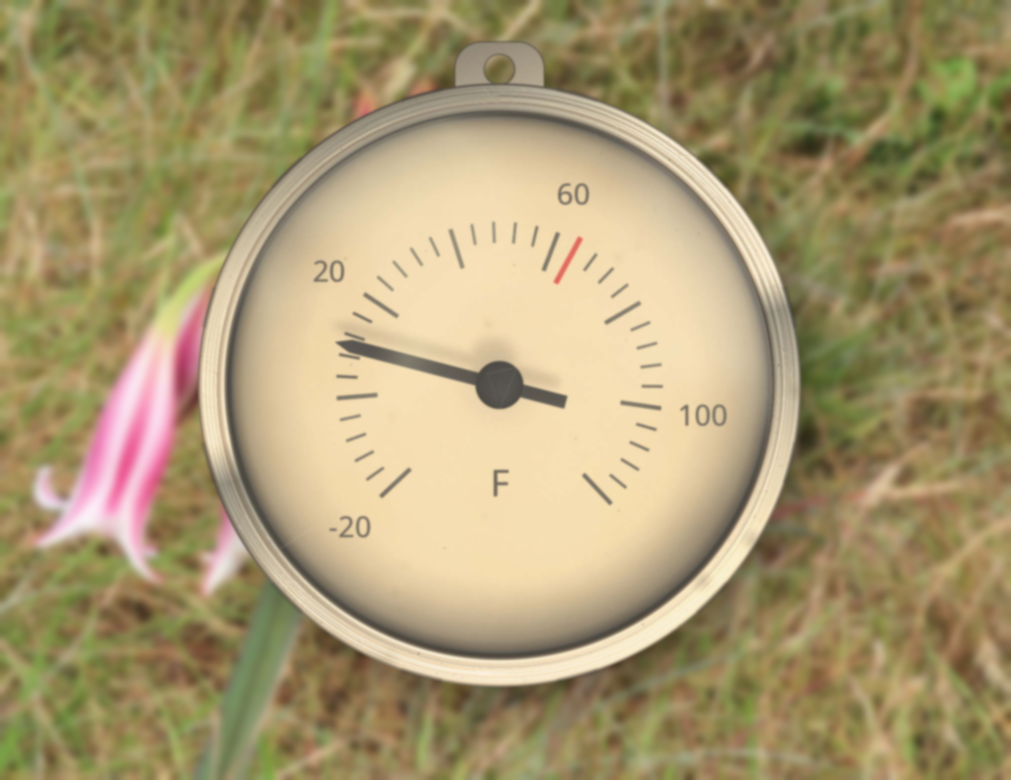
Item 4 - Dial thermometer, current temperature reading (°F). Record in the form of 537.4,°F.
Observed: 10,°F
